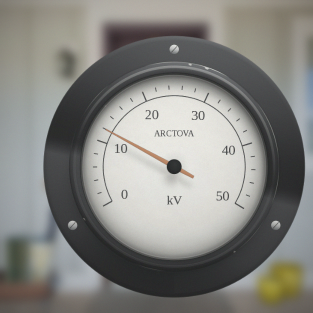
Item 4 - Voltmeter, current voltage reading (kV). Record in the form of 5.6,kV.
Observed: 12,kV
